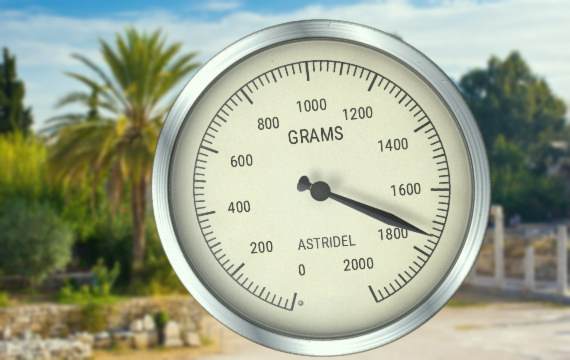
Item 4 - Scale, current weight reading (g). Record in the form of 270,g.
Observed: 1740,g
